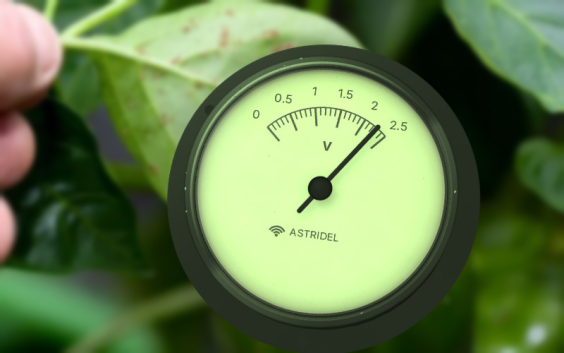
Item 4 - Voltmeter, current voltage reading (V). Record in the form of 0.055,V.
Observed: 2.3,V
